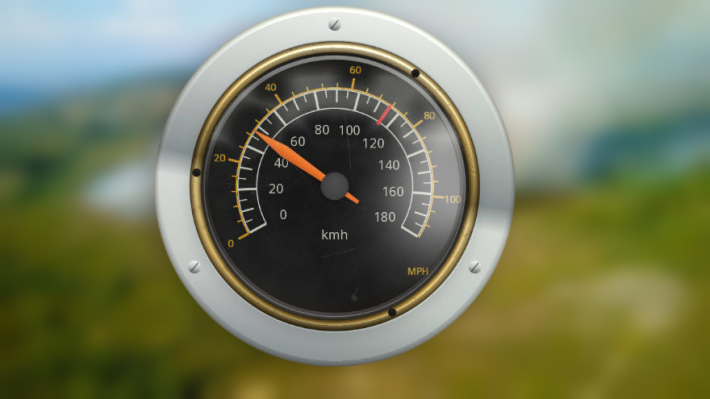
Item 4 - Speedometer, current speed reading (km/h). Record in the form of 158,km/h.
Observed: 47.5,km/h
